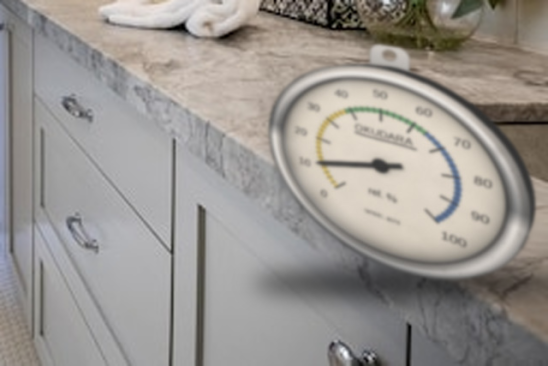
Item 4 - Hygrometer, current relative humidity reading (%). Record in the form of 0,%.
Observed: 10,%
